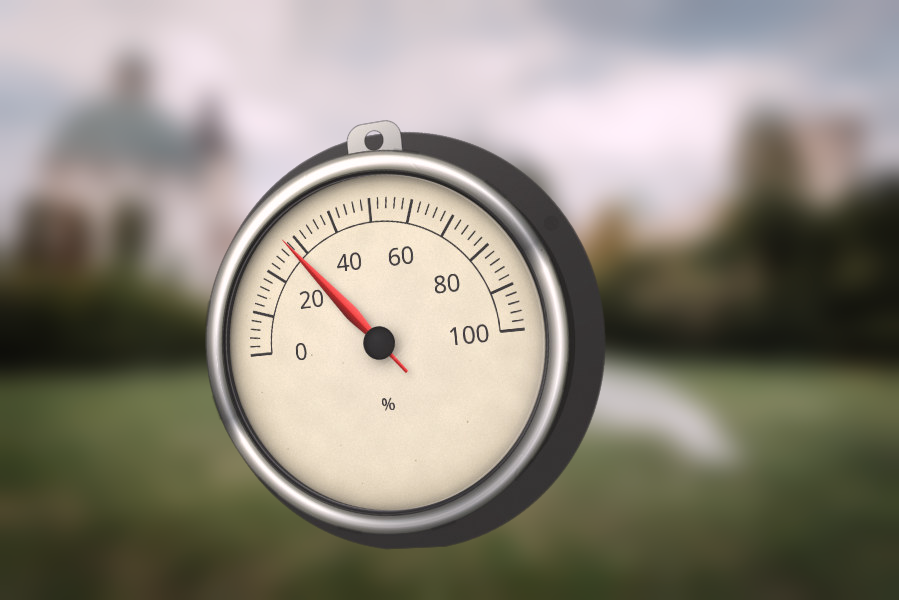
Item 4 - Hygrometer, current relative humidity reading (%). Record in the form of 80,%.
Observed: 28,%
